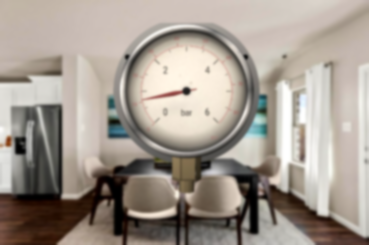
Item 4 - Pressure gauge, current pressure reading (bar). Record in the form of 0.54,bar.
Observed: 0.75,bar
